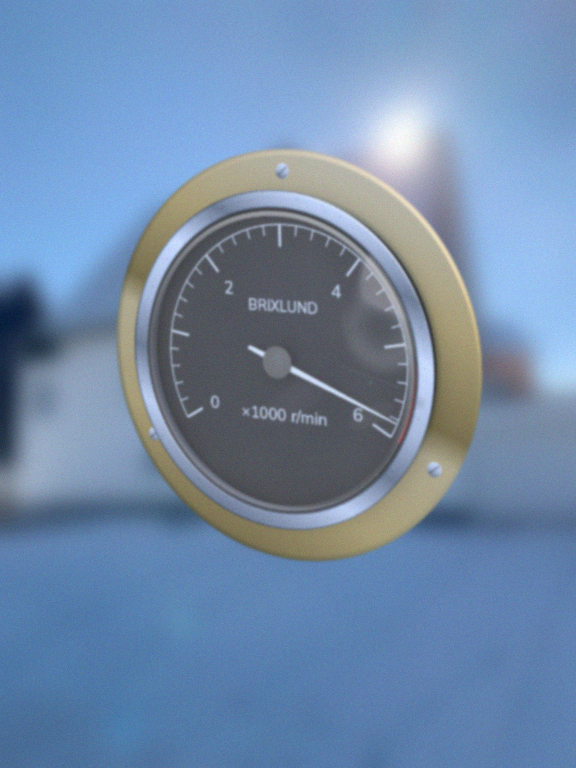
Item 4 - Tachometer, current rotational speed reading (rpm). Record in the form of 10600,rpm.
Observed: 5800,rpm
